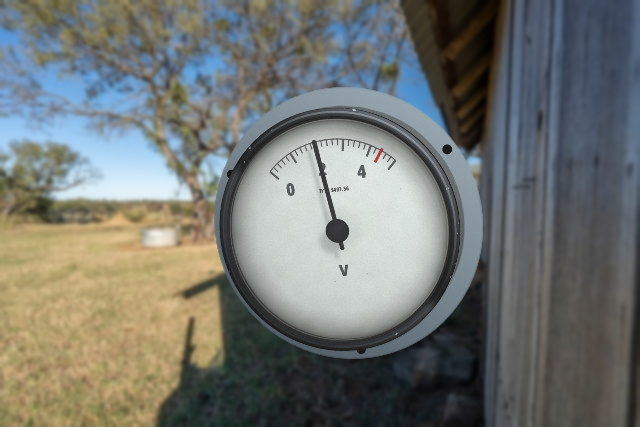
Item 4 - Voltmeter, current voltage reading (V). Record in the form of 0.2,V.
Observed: 2,V
